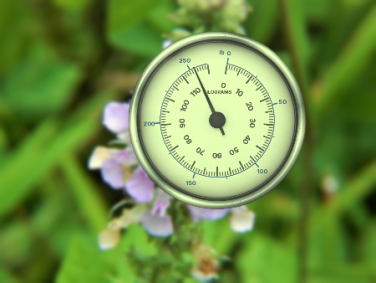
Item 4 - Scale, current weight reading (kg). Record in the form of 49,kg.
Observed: 115,kg
